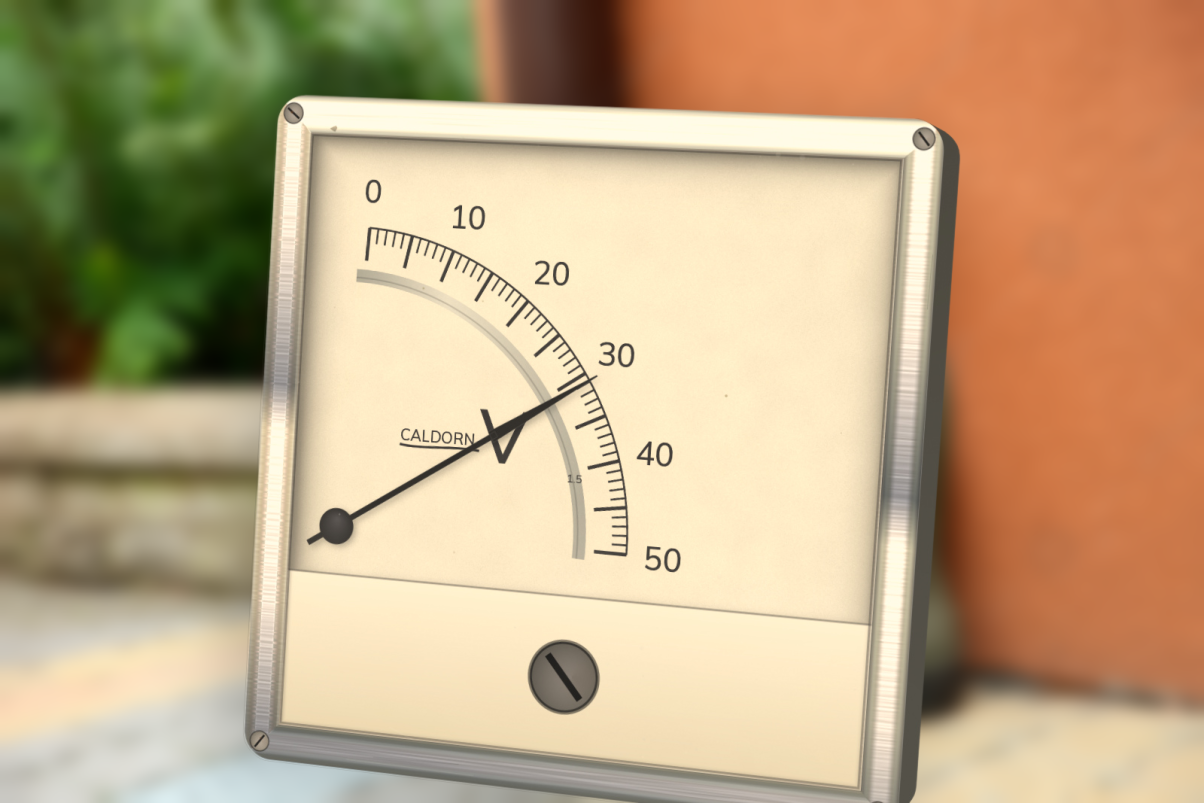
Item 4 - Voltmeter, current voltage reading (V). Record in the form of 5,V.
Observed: 31,V
